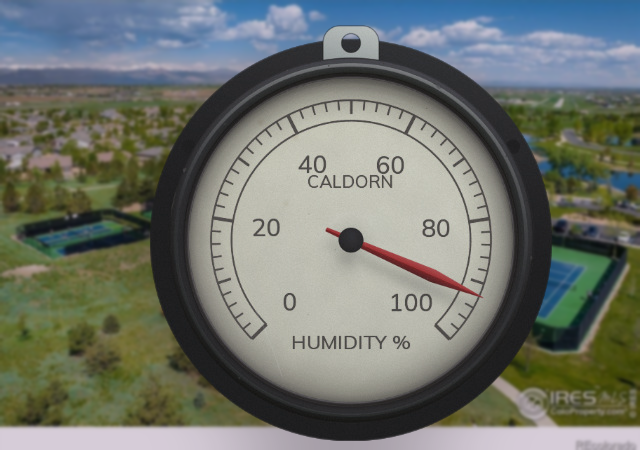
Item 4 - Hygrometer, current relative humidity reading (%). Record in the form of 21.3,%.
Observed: 92,%
